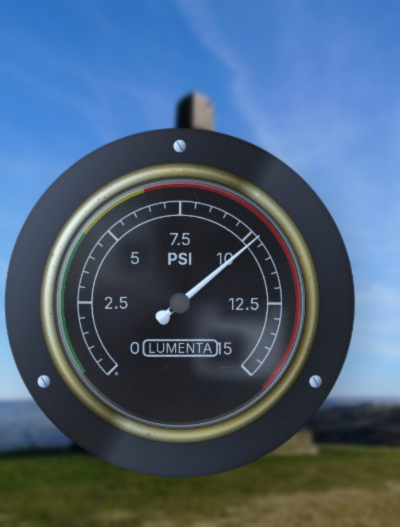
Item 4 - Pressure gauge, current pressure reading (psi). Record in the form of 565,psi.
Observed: 10.25,psi
